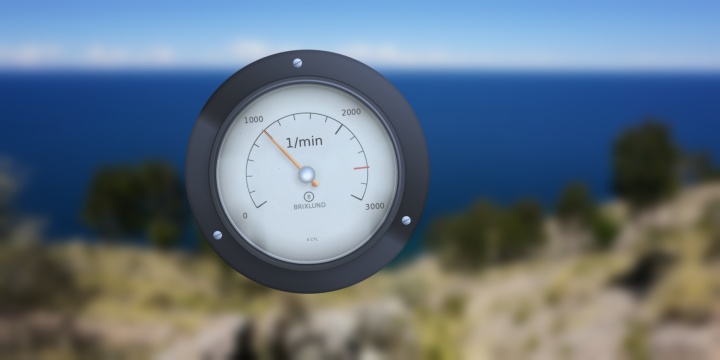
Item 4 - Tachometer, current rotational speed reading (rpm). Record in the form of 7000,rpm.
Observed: 1000,rpm
